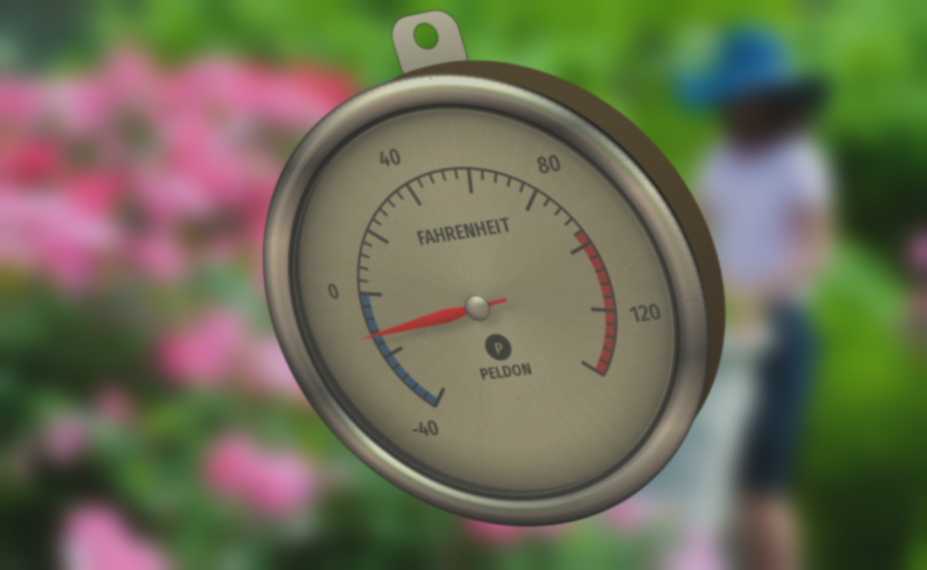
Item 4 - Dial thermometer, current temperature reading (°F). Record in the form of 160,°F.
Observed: -12,°F
